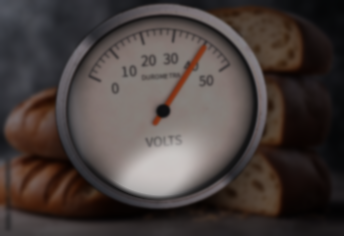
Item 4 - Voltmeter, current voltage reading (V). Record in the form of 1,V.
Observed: 40,V
